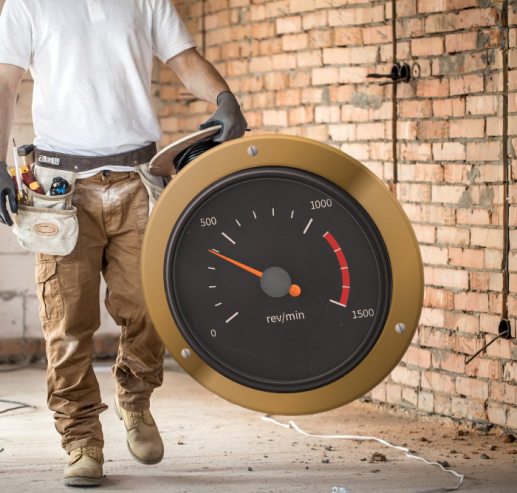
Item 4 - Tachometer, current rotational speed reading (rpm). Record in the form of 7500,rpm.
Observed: 400,rpm
